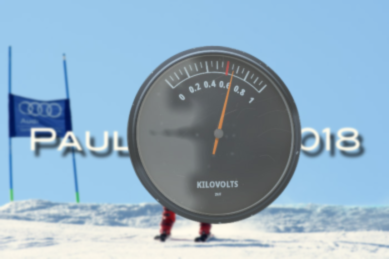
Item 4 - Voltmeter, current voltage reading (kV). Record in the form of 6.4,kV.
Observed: 0.65,kV
